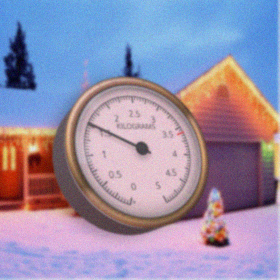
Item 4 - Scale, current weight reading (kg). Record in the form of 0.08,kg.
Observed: 1.5,kg
